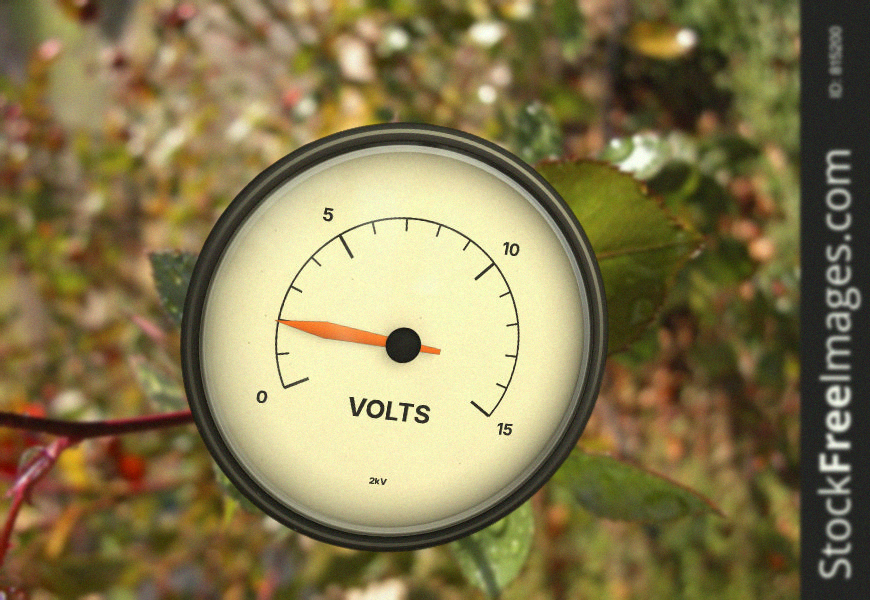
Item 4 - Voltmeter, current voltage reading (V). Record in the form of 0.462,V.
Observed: 2,V
